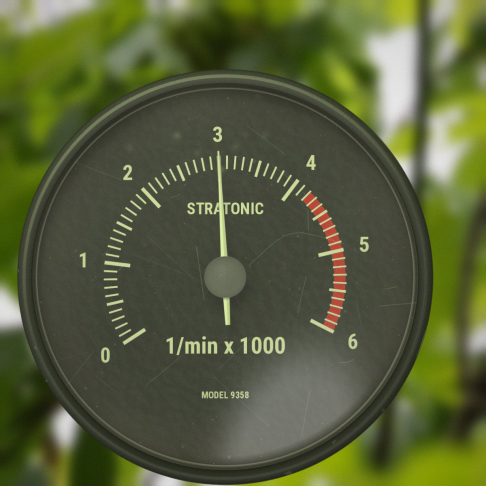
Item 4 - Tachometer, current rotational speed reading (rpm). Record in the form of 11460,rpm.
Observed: 3000,rpm
